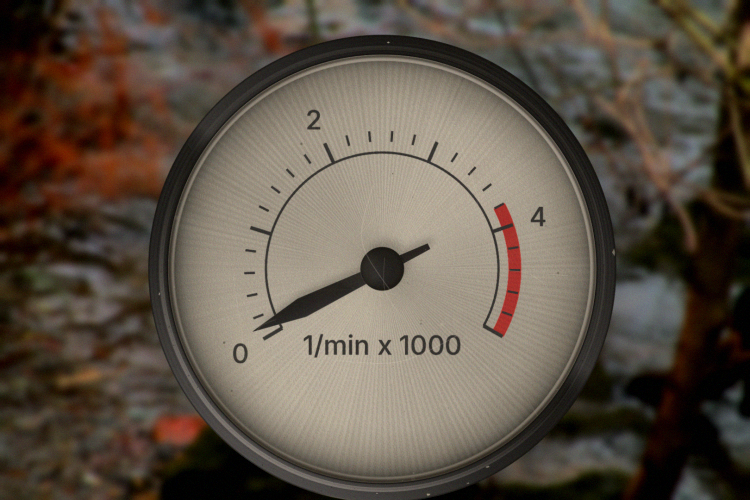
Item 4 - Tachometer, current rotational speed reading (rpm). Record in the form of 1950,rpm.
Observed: 100,rpm
